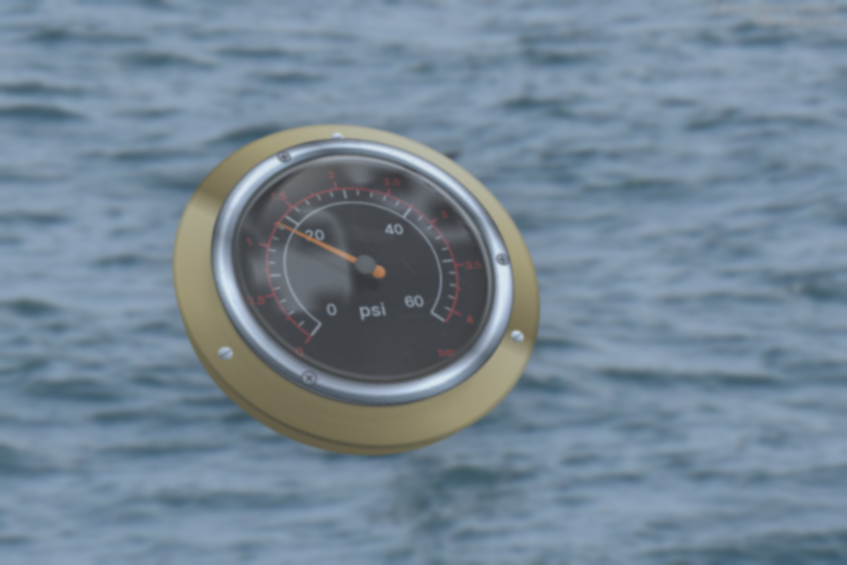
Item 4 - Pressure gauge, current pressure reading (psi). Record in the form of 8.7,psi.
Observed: 18,psi
